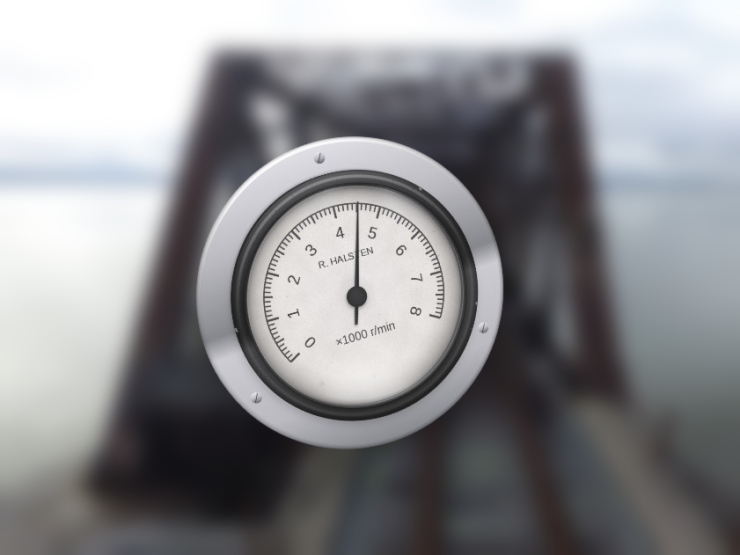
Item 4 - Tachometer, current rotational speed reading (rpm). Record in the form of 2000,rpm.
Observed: 4500,rpm
